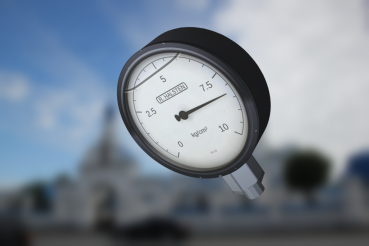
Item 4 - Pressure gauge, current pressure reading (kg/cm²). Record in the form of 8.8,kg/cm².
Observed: 8.25,kg/cm²
